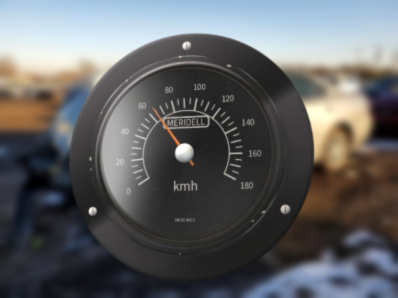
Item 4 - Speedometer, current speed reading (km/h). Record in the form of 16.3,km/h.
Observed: 65,km/h
